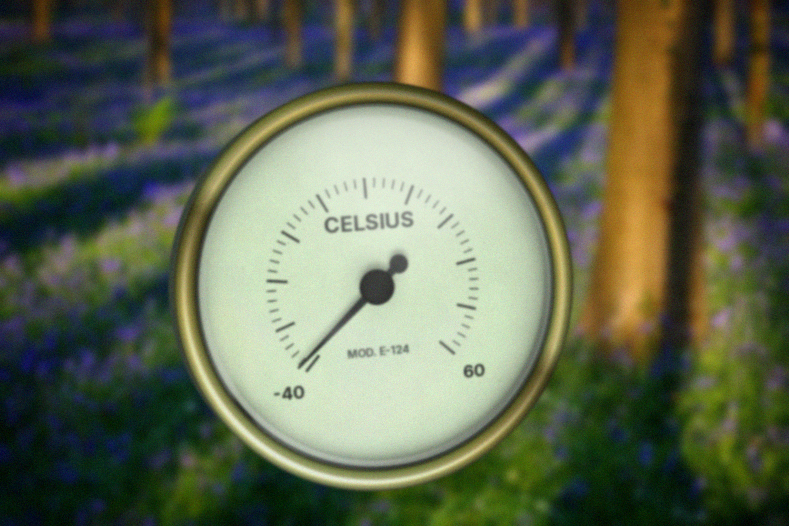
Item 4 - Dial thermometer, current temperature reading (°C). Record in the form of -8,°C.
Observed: -38,°C
